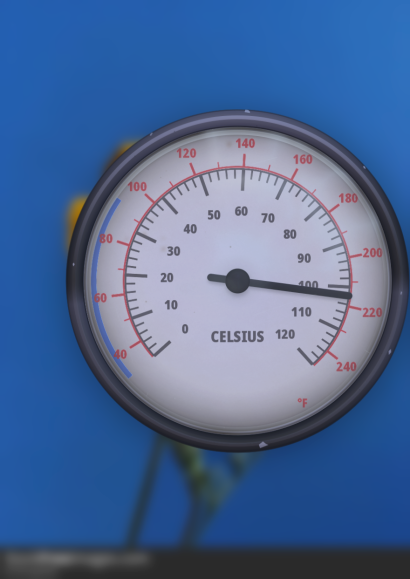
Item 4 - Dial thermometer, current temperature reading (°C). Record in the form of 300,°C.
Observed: 102,°C
